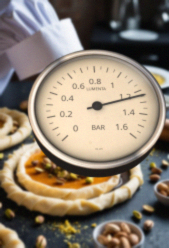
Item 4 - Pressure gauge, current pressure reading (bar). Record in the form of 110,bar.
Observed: 1.25,bar
